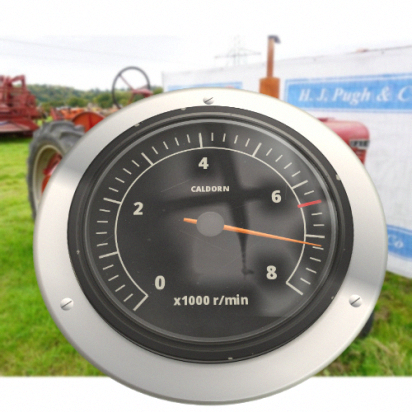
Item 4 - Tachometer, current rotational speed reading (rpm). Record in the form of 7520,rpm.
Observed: 7200,rpm
